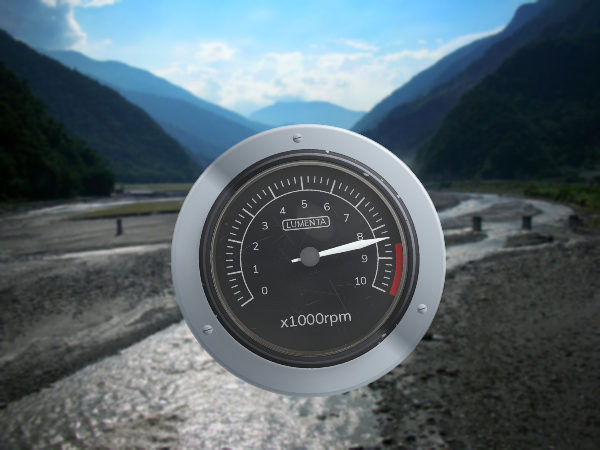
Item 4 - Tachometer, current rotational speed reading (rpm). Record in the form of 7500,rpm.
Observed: 8400,rpm
